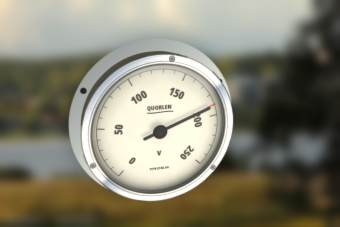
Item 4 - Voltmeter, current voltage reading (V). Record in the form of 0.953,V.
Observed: 190,V
